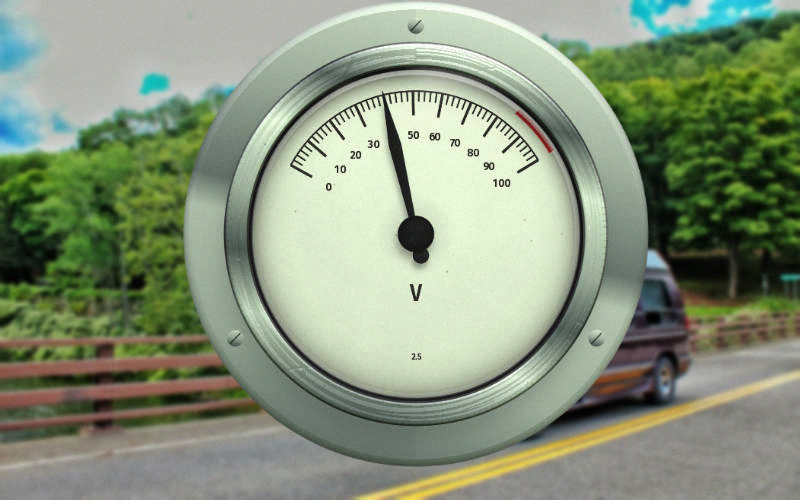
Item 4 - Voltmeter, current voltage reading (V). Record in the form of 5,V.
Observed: 40,V
